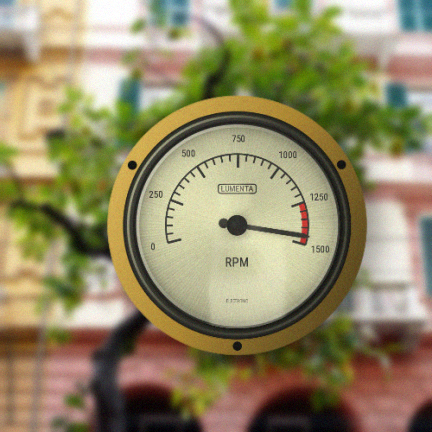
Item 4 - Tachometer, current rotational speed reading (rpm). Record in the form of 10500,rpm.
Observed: 1450,rpm
